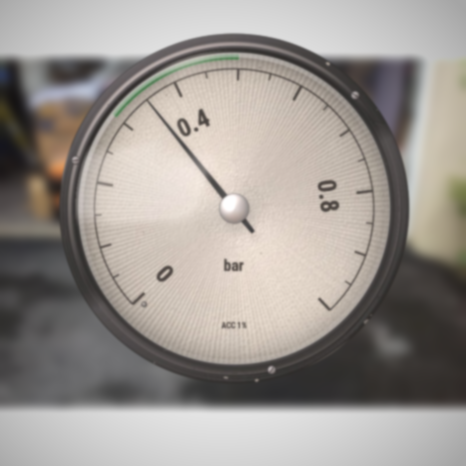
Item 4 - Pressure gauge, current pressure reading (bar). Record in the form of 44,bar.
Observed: 0.35,bar
